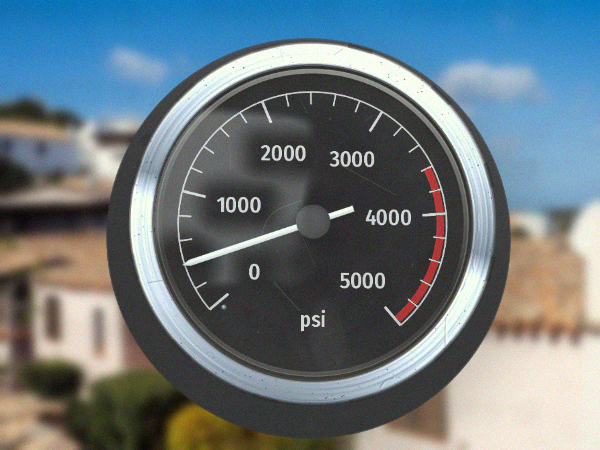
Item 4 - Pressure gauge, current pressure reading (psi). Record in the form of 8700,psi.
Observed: 400,psi
